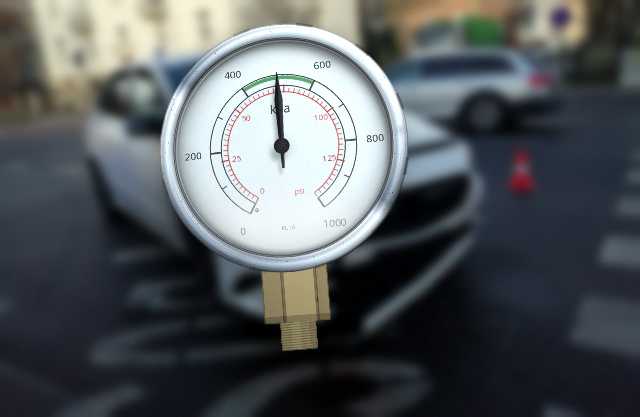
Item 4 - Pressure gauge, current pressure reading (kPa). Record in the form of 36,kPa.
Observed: 500,kPa
